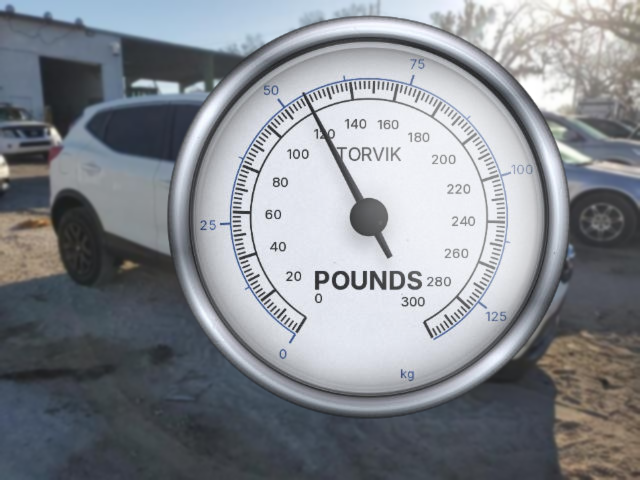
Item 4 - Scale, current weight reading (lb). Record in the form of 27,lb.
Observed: 120,lb
